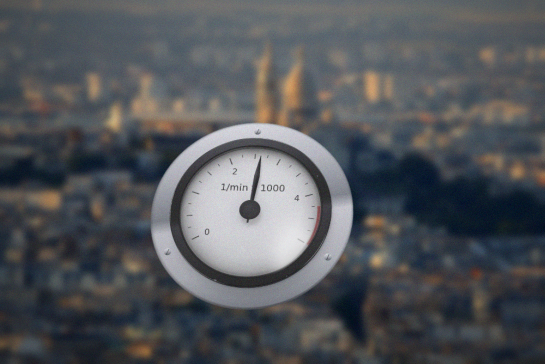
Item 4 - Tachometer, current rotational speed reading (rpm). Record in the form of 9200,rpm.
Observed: 2625,rpm
